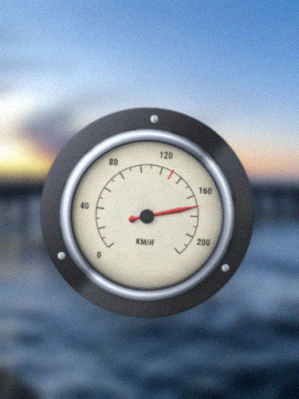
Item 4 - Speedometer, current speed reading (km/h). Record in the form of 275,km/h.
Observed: 170,km/h
